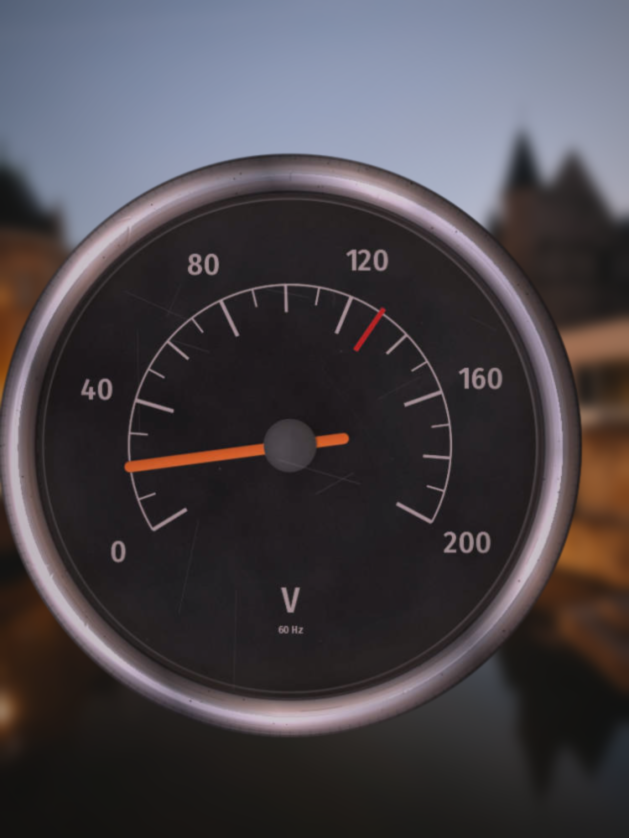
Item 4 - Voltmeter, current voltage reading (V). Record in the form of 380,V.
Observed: 20,V
